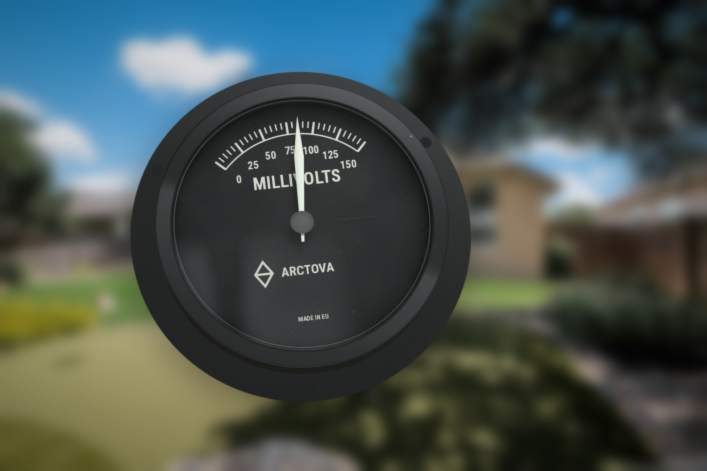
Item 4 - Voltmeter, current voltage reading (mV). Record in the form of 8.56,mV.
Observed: 85,mV
